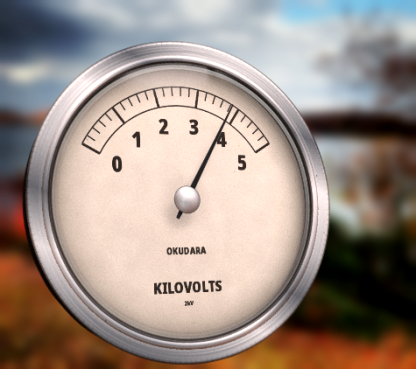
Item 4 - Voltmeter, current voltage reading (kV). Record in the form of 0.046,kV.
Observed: 3.8,kV
